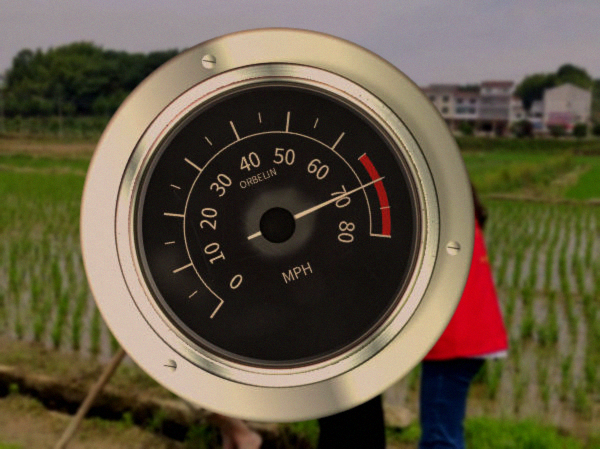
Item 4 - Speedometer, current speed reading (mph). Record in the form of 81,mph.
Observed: 70,mph
